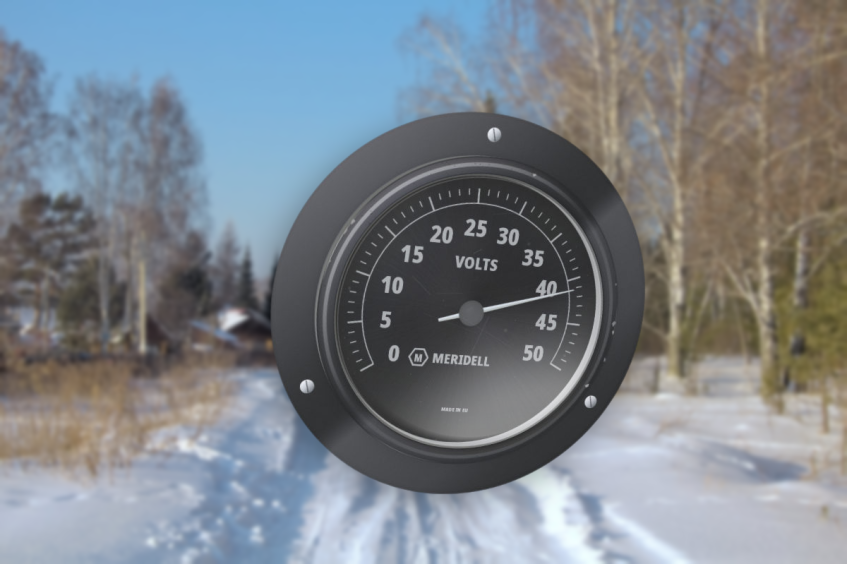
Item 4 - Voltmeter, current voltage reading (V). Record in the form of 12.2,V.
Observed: 41,V
